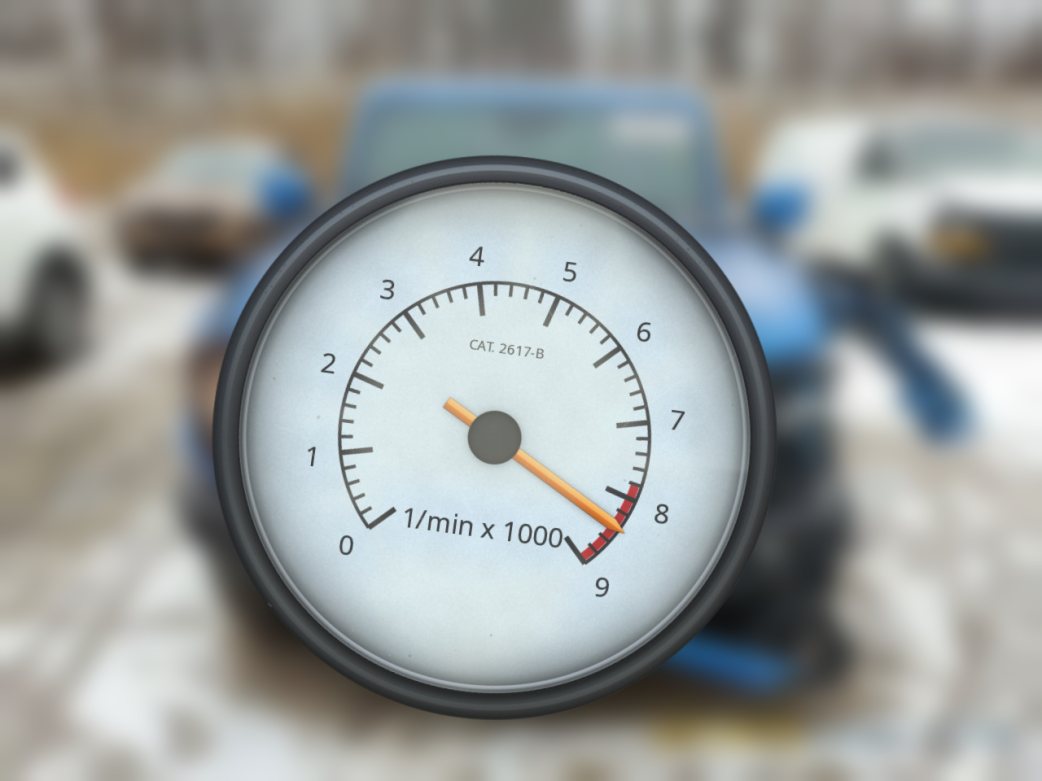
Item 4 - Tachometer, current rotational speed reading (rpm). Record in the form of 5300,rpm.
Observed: 8400,rpm
